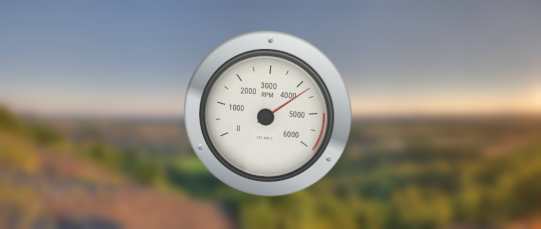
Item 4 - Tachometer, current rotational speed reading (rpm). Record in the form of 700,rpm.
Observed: 4250,rpm
